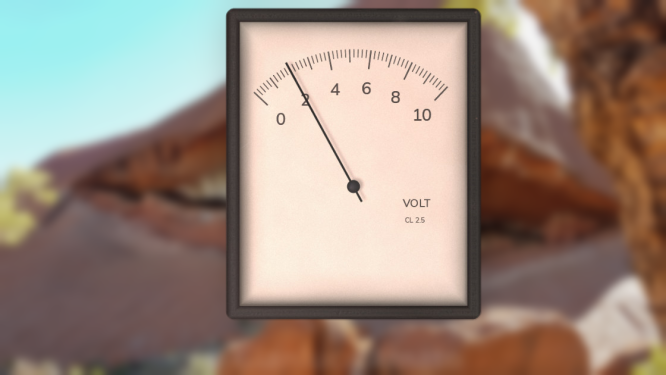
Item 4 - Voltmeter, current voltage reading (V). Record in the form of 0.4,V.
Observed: 2,V
